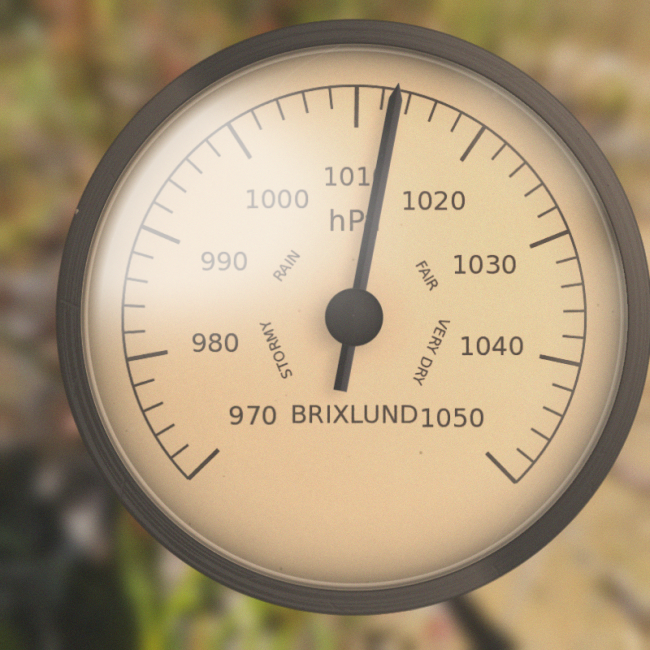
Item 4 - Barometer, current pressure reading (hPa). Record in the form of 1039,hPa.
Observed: 1013,hPa
